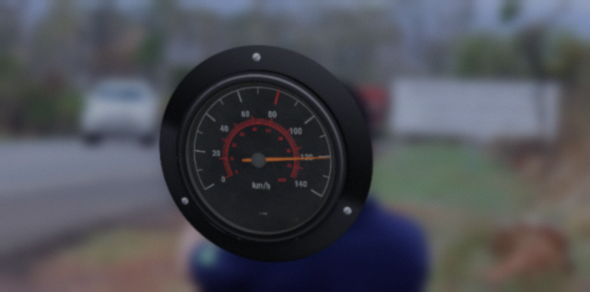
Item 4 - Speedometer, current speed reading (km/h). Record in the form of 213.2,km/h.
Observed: 120,km/h
